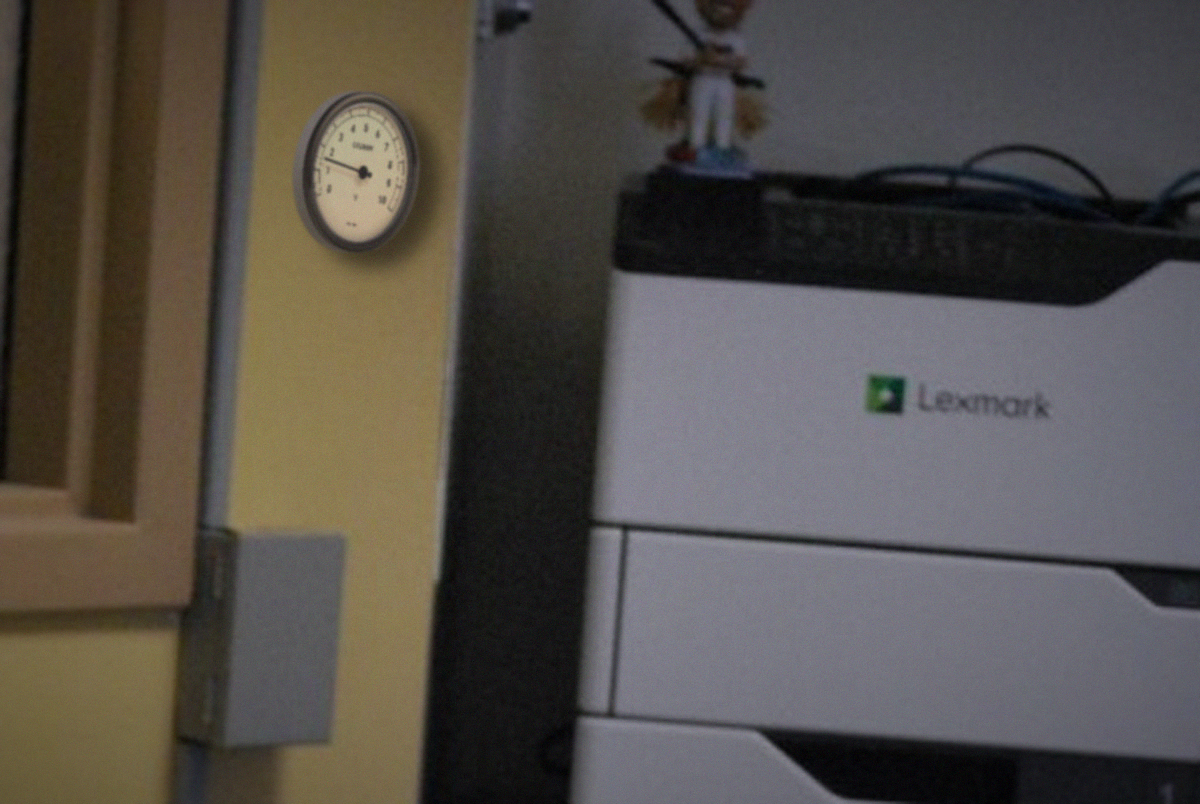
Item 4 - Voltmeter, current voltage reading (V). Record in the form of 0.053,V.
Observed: 1.5,V
